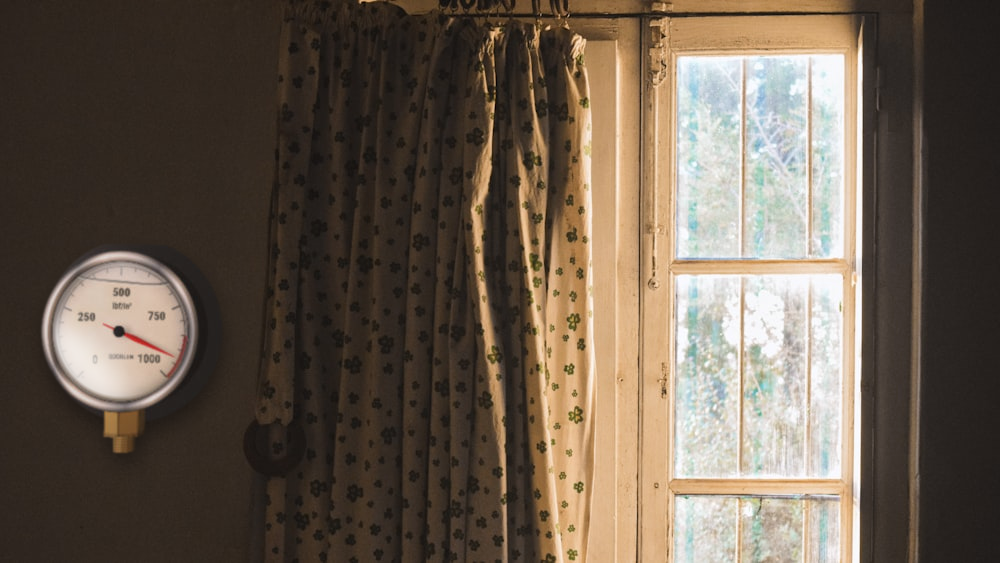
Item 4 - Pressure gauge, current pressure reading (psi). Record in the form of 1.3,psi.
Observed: 925,psi
